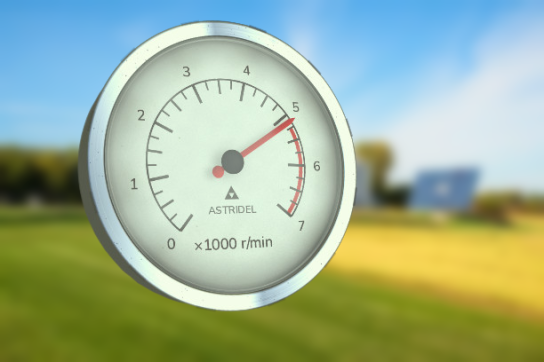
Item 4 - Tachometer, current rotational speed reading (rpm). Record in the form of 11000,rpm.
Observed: 5125,rpm
